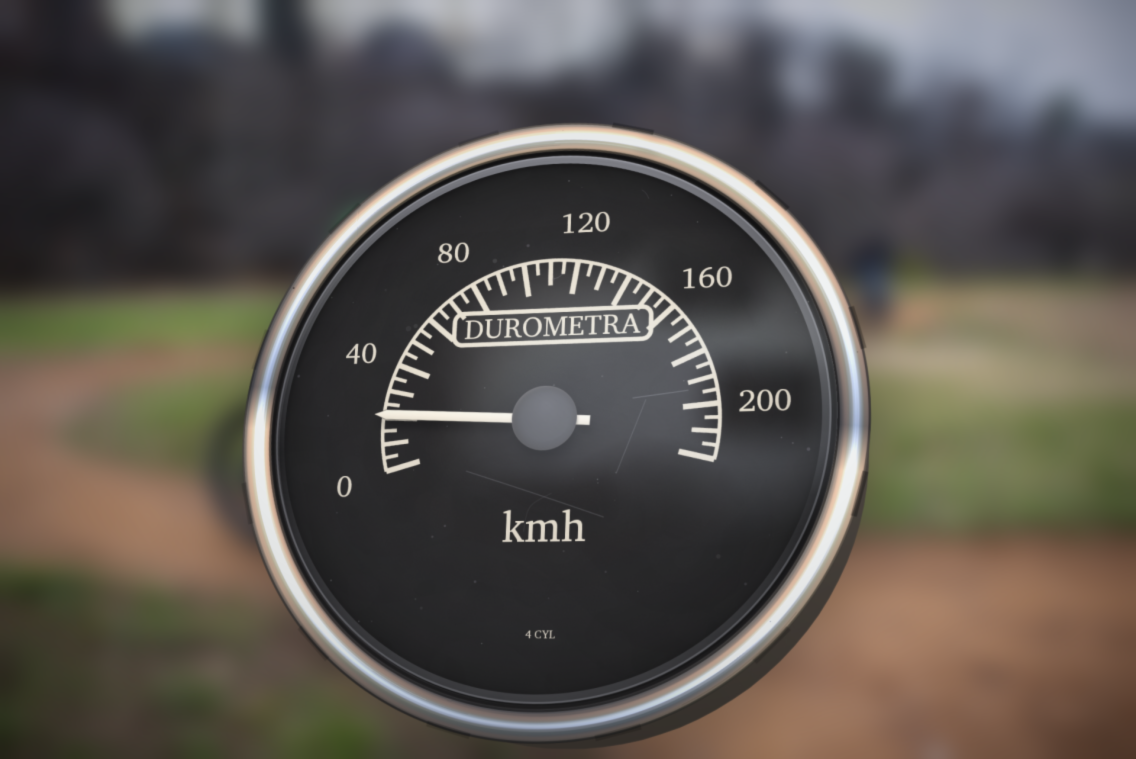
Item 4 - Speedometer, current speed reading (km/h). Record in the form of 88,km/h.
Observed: 20,km/h
